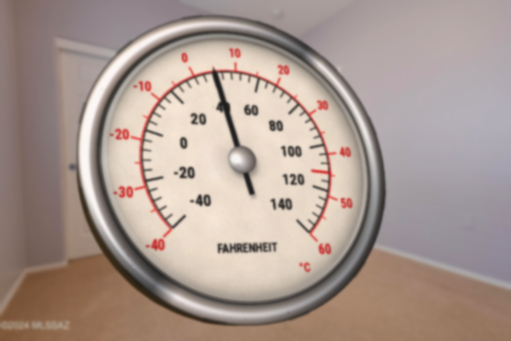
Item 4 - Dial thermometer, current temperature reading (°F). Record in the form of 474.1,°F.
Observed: 40,°F
